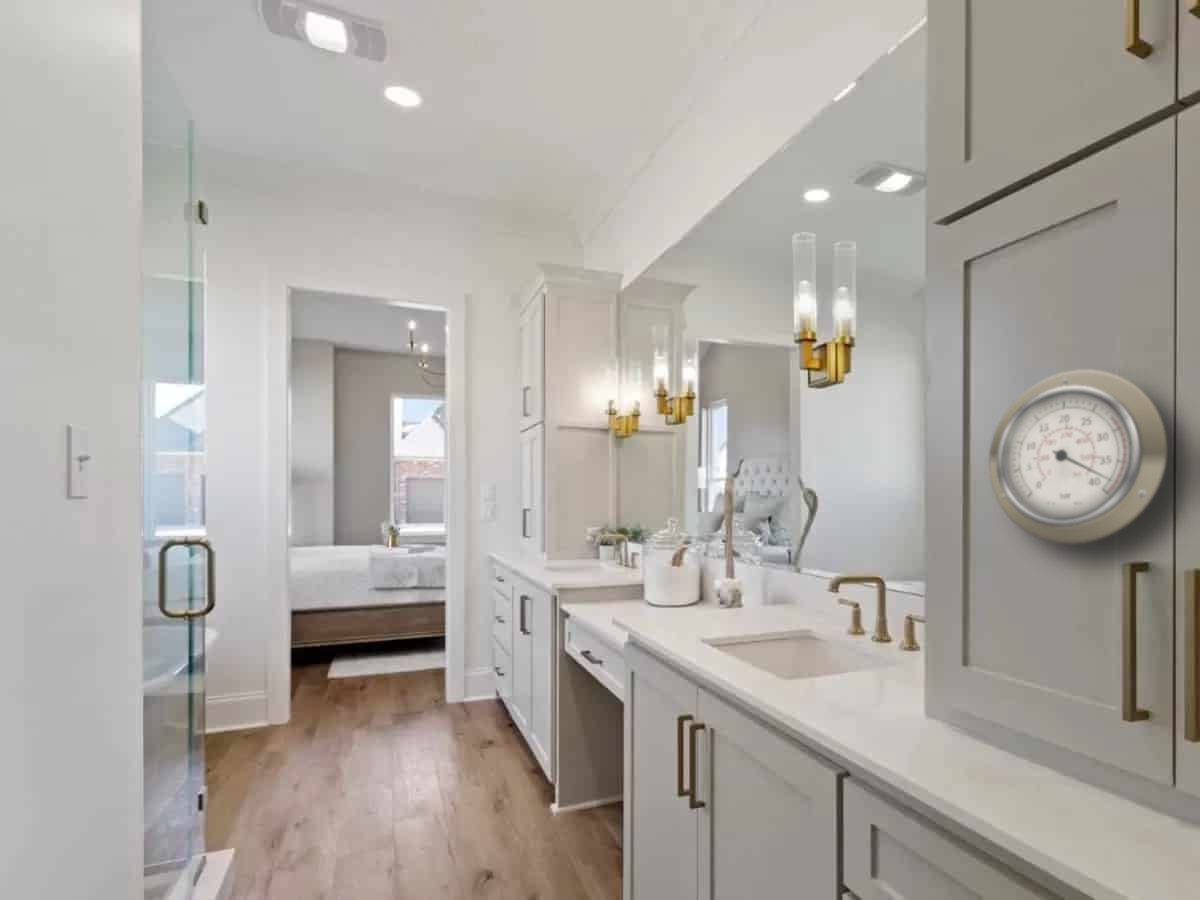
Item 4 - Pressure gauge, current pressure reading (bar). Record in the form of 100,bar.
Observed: 38,bar
